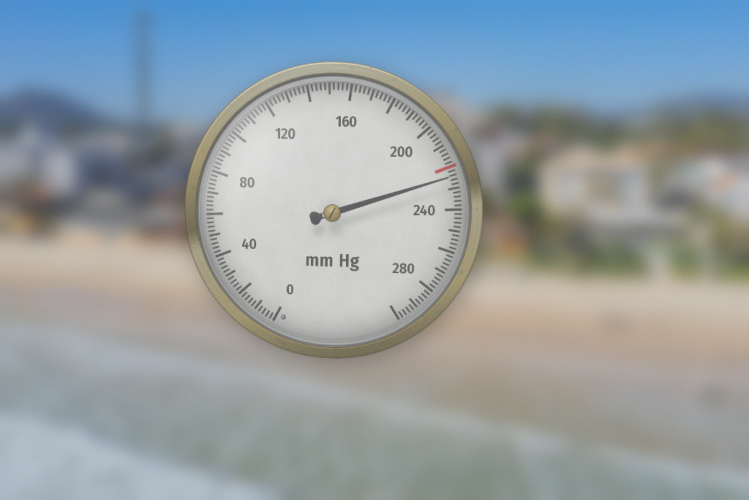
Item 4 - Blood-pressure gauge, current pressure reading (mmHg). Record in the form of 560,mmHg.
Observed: 224,mmHg
